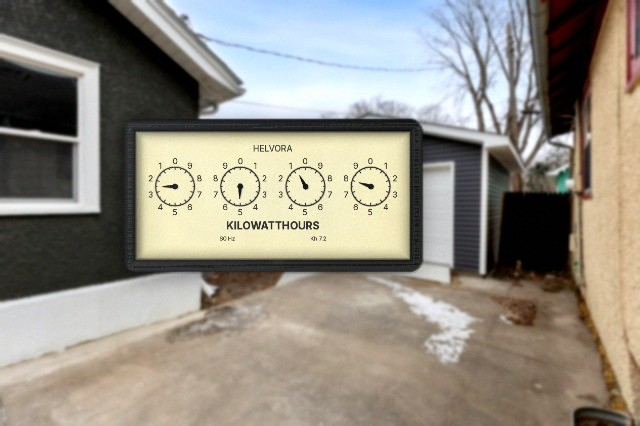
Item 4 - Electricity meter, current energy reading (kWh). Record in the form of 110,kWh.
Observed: 2508,kWh
